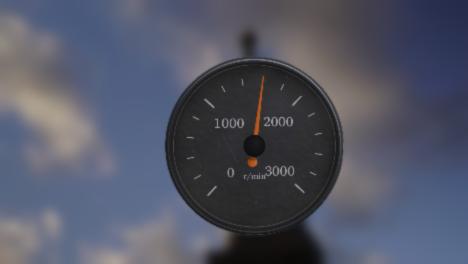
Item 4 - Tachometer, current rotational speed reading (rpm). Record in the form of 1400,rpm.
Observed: 1600,rpm
